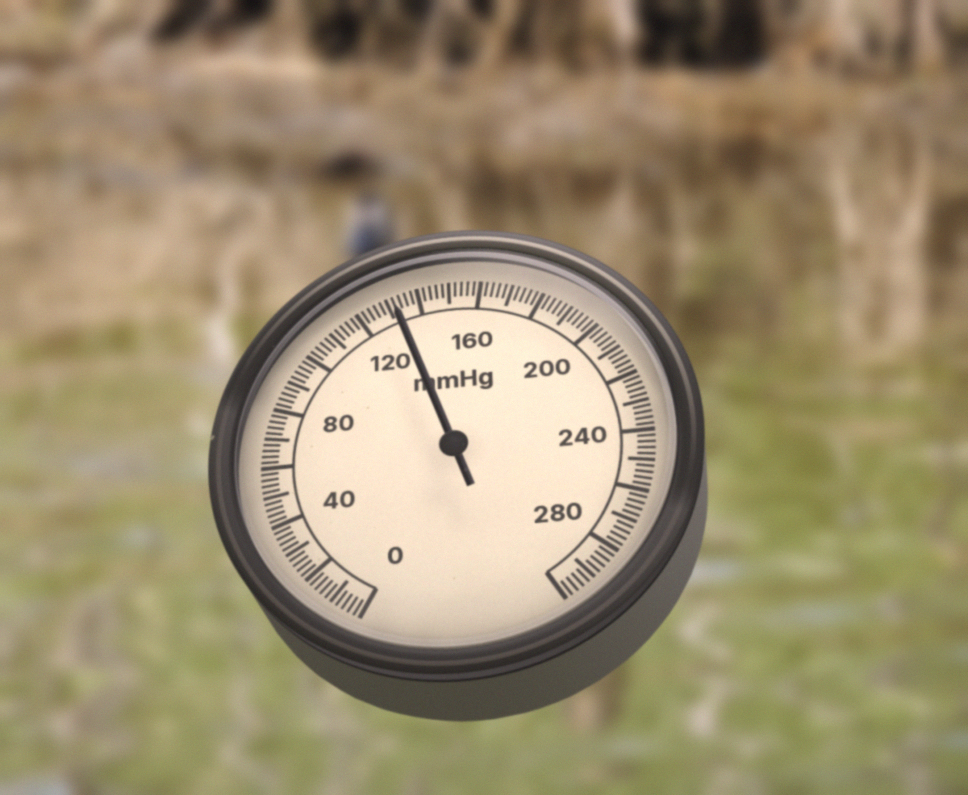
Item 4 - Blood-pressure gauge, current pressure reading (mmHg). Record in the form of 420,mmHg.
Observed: 132,mmHg
